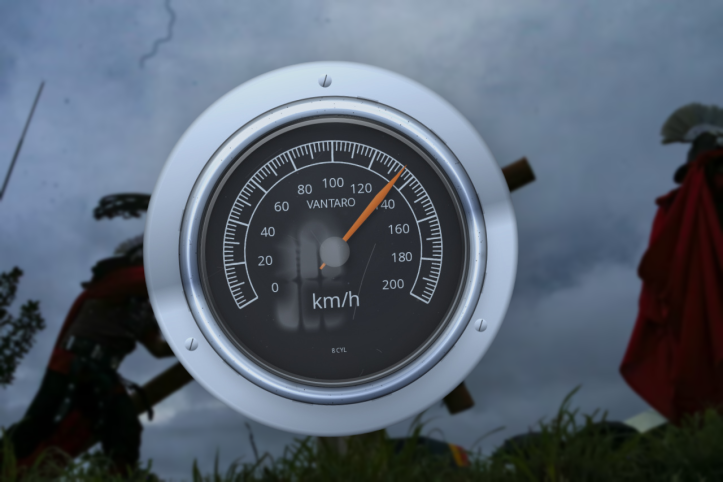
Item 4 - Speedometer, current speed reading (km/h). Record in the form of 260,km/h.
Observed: 134,km/h
